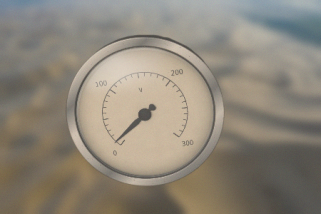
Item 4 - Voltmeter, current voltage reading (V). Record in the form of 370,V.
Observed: 10,V
